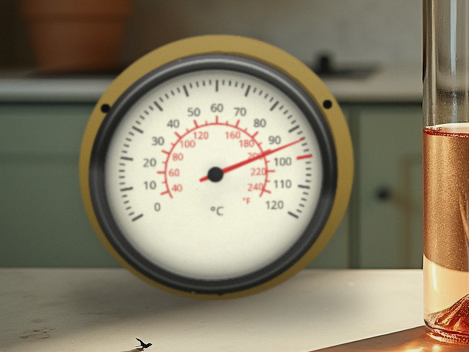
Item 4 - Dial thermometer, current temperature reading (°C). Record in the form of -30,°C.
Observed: 94,°C
